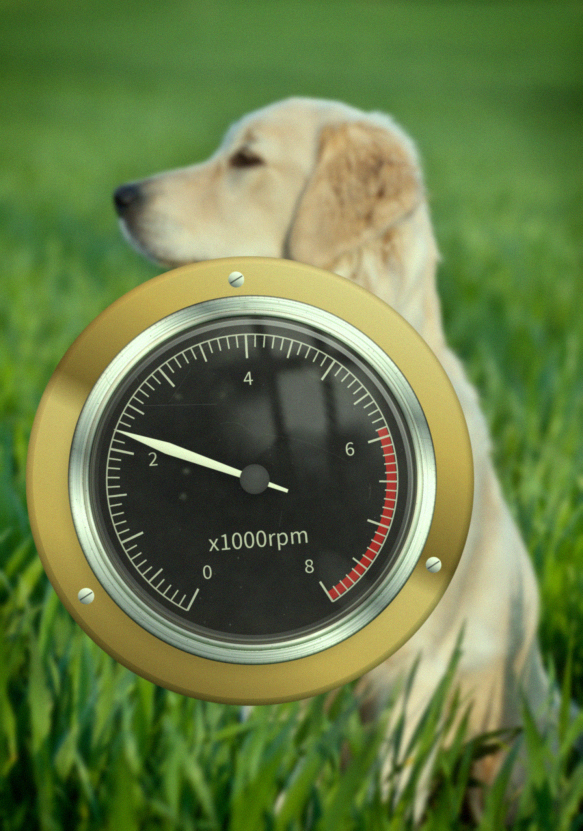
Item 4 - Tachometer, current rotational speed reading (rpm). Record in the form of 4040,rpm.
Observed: 2200,rpm
